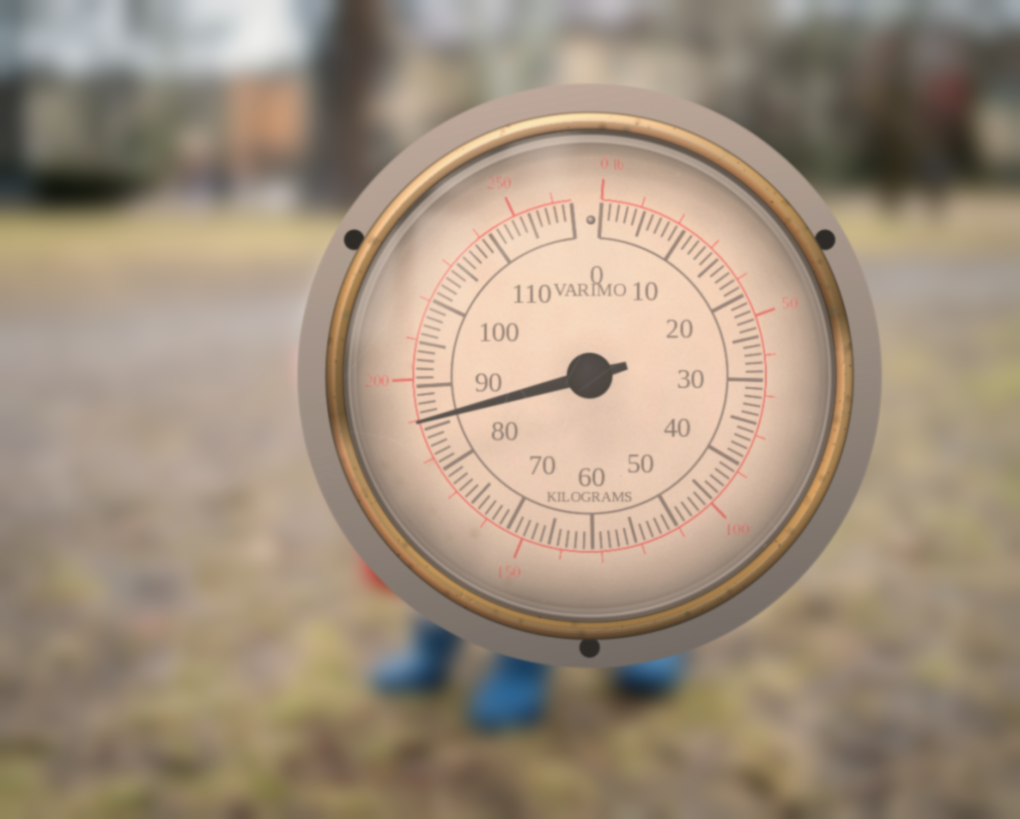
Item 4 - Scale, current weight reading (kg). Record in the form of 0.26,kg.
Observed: 86,kg
